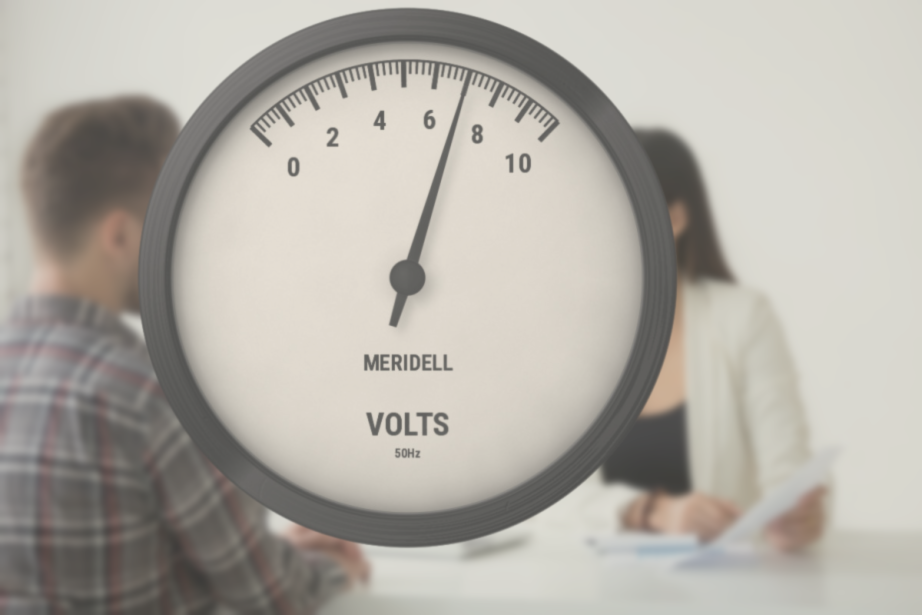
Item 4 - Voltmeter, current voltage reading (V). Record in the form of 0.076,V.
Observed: 7,V
